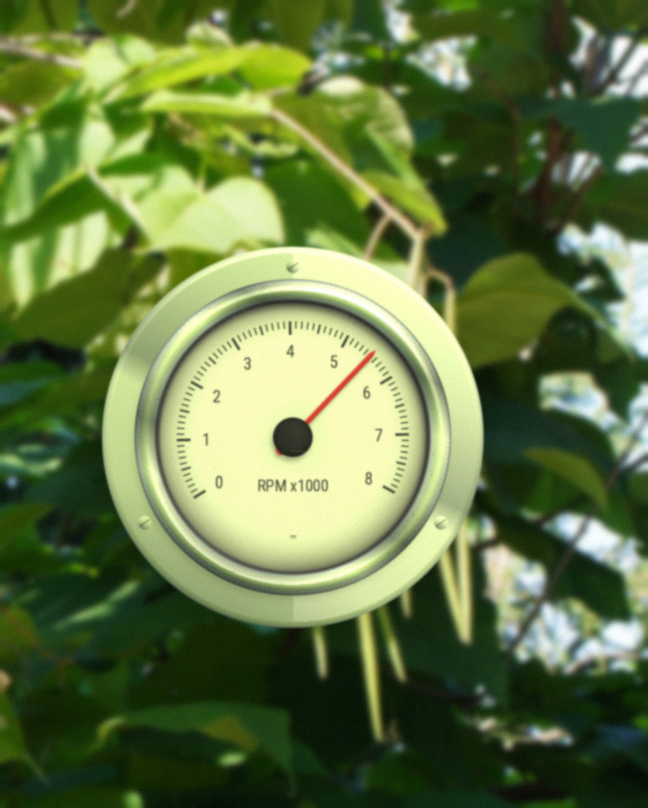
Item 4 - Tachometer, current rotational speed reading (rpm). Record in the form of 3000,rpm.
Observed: 5500,rpm
